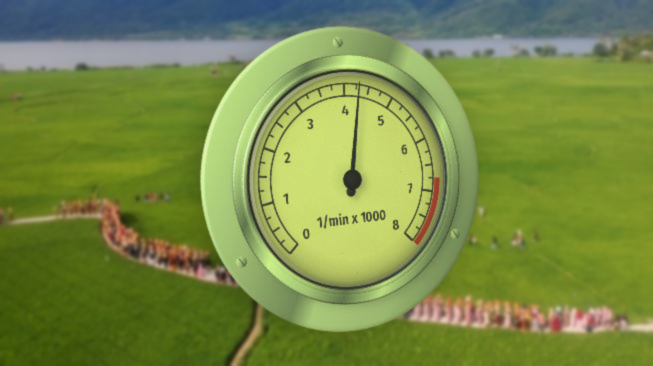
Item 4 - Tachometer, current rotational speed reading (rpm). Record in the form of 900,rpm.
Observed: 4250,rpm
